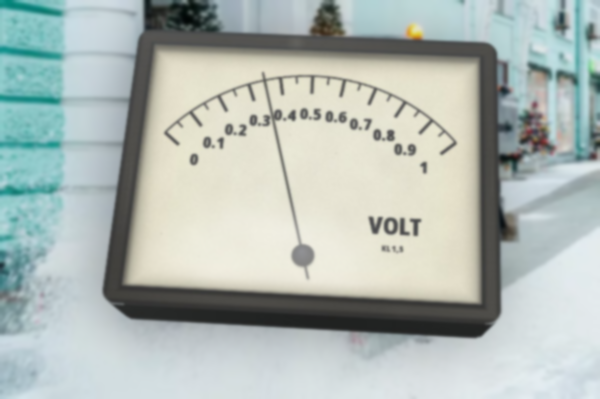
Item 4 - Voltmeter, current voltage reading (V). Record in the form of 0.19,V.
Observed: 0.35,V
